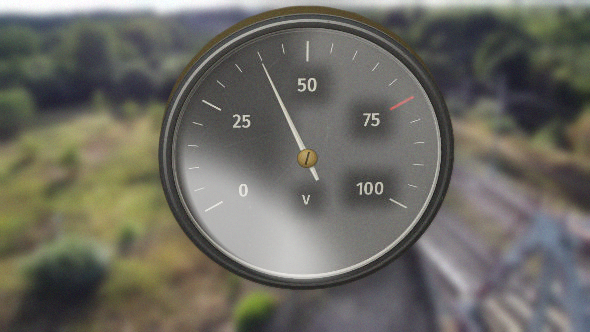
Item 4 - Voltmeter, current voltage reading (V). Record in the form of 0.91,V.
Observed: 40,V
